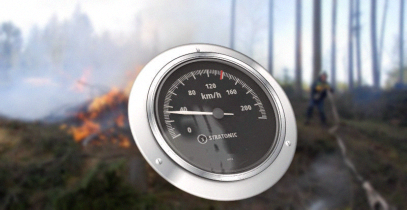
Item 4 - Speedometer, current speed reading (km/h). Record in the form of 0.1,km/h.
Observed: 30,km/h
